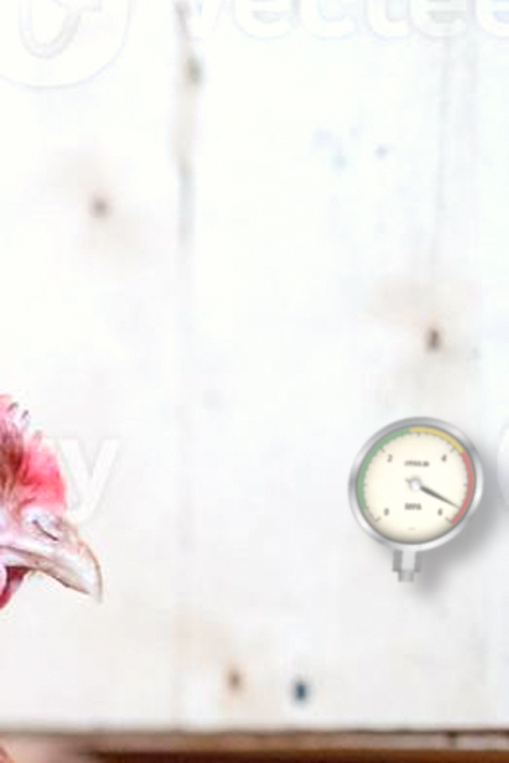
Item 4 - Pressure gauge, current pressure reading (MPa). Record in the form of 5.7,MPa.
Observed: 5.6,MPa
